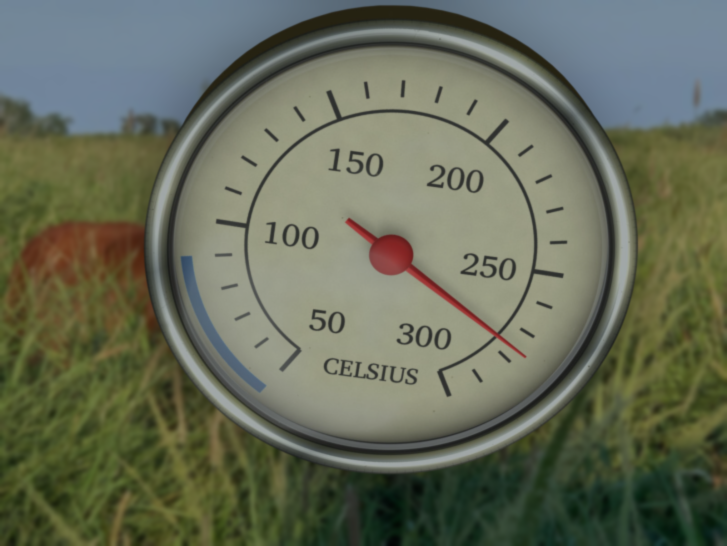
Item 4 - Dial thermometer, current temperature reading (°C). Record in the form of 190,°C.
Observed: 275,°C
